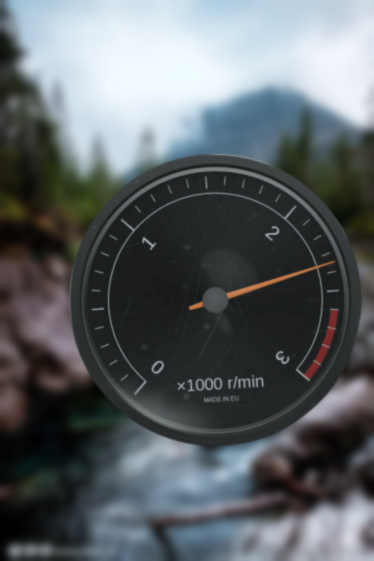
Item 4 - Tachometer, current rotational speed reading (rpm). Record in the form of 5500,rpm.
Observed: 2350,rpm
